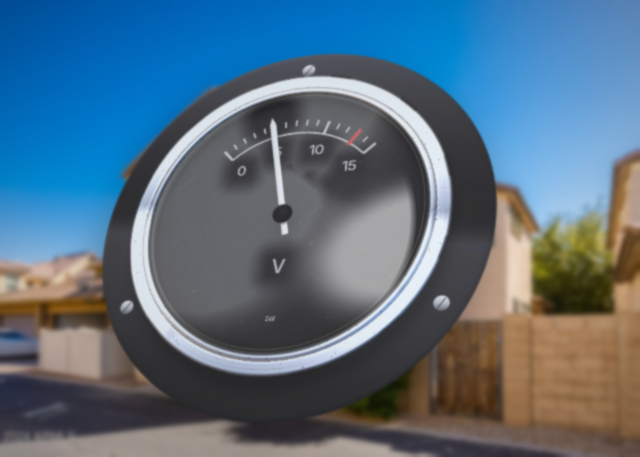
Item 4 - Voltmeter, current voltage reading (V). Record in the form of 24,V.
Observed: 5,V
